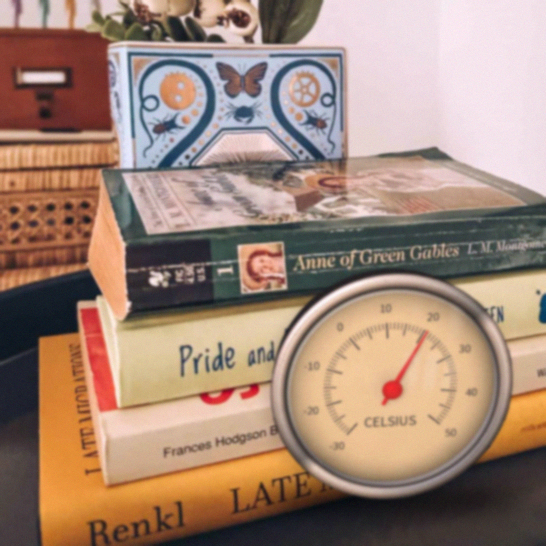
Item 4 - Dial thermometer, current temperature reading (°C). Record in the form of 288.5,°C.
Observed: 20,°C
